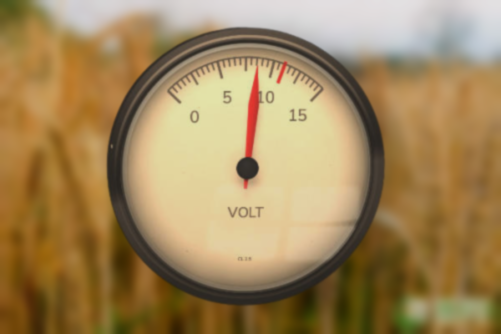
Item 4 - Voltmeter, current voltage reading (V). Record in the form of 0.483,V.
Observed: 8.5,V
